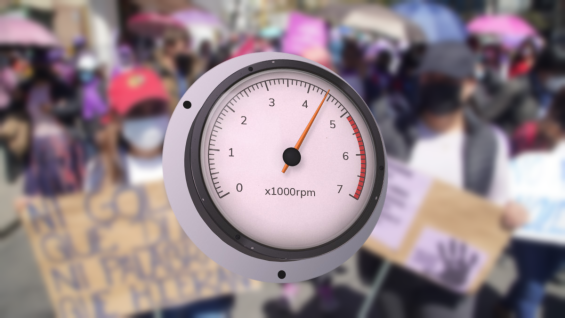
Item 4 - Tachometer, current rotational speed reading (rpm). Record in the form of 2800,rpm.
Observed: 4400,rpm
